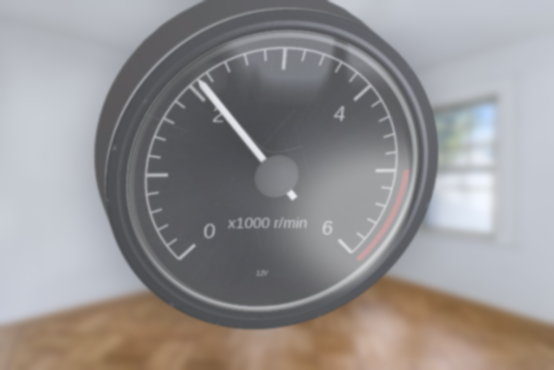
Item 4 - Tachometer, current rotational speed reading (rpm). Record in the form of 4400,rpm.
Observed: 2100,rpm
